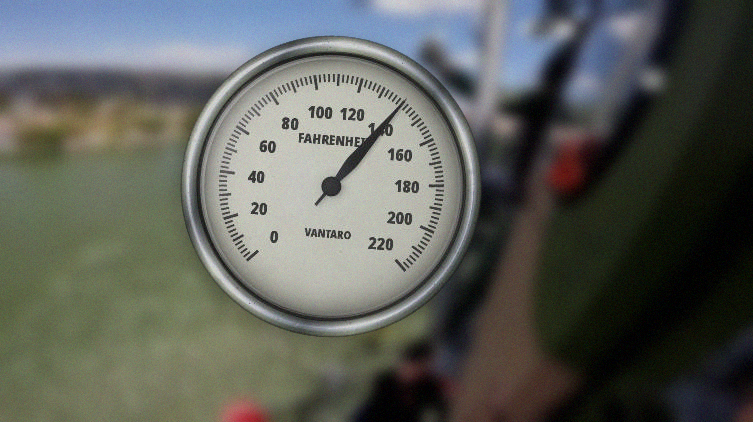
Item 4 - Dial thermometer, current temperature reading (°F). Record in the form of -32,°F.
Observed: 140,°F
